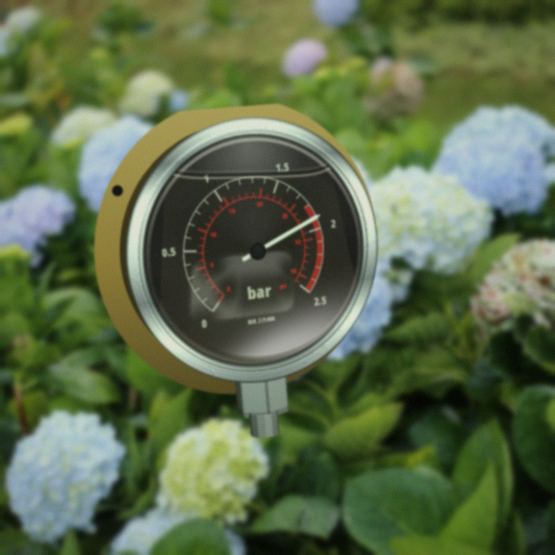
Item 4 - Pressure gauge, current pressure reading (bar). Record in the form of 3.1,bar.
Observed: 1.9,bar
